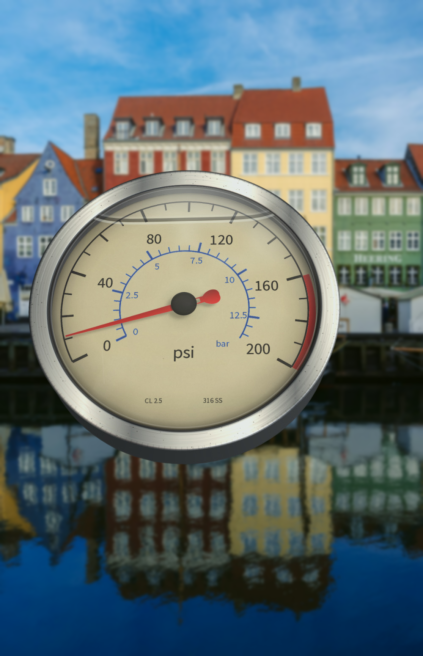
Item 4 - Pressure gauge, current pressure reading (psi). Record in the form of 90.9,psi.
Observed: 10,psi
